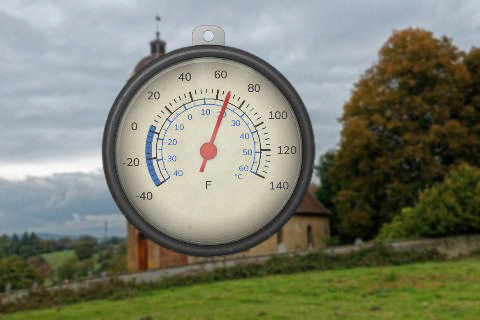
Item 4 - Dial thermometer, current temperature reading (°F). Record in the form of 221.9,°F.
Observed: 68,°F
